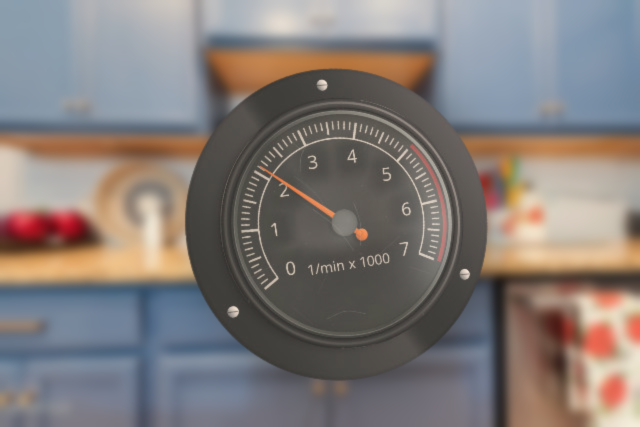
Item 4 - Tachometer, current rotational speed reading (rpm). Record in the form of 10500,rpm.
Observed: 2100,rpm
